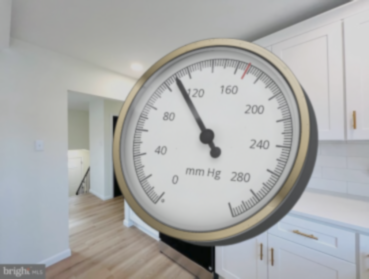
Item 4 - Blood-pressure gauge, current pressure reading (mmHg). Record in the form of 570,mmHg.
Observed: 110,mmHg
